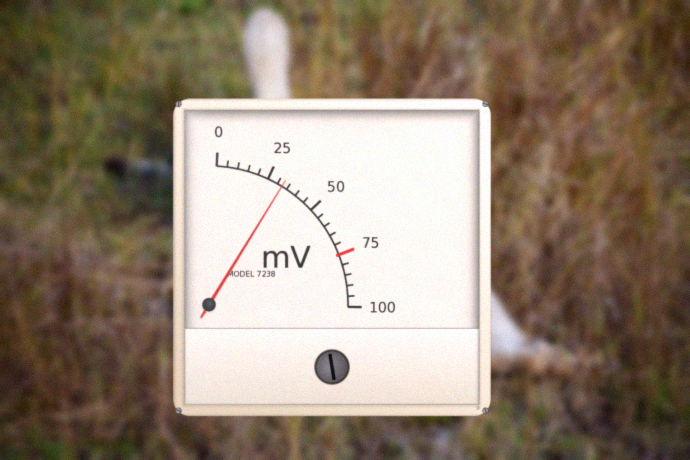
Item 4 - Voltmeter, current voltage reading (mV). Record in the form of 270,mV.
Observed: 32.5,mV
